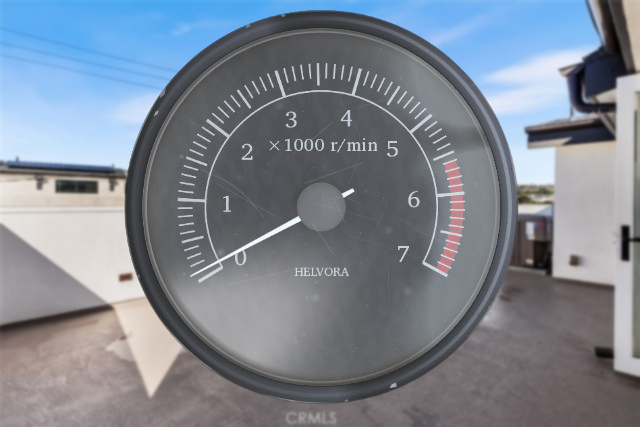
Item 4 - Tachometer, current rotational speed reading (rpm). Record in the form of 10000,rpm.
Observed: 100,rpm
